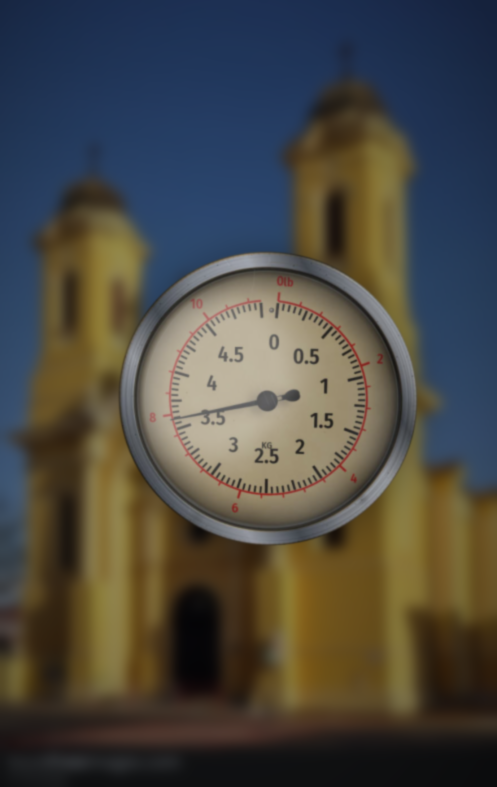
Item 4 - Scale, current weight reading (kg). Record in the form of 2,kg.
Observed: 3.6,kg
